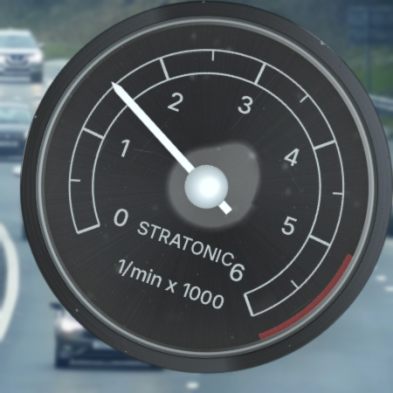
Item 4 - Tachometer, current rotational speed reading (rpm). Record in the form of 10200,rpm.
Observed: 1500,rpm
